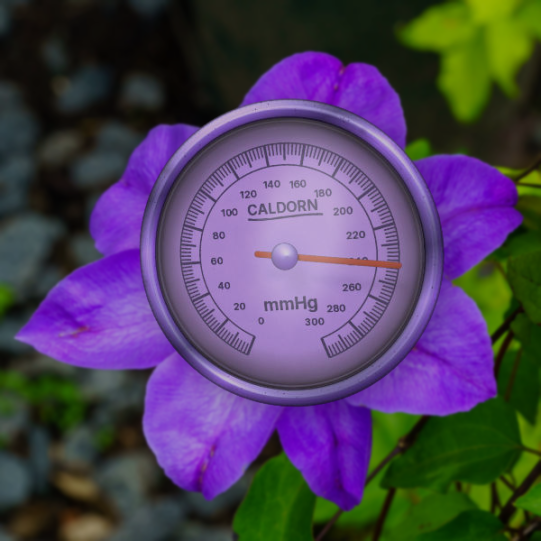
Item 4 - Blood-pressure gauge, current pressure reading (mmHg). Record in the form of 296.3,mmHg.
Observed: 240,mmHg
